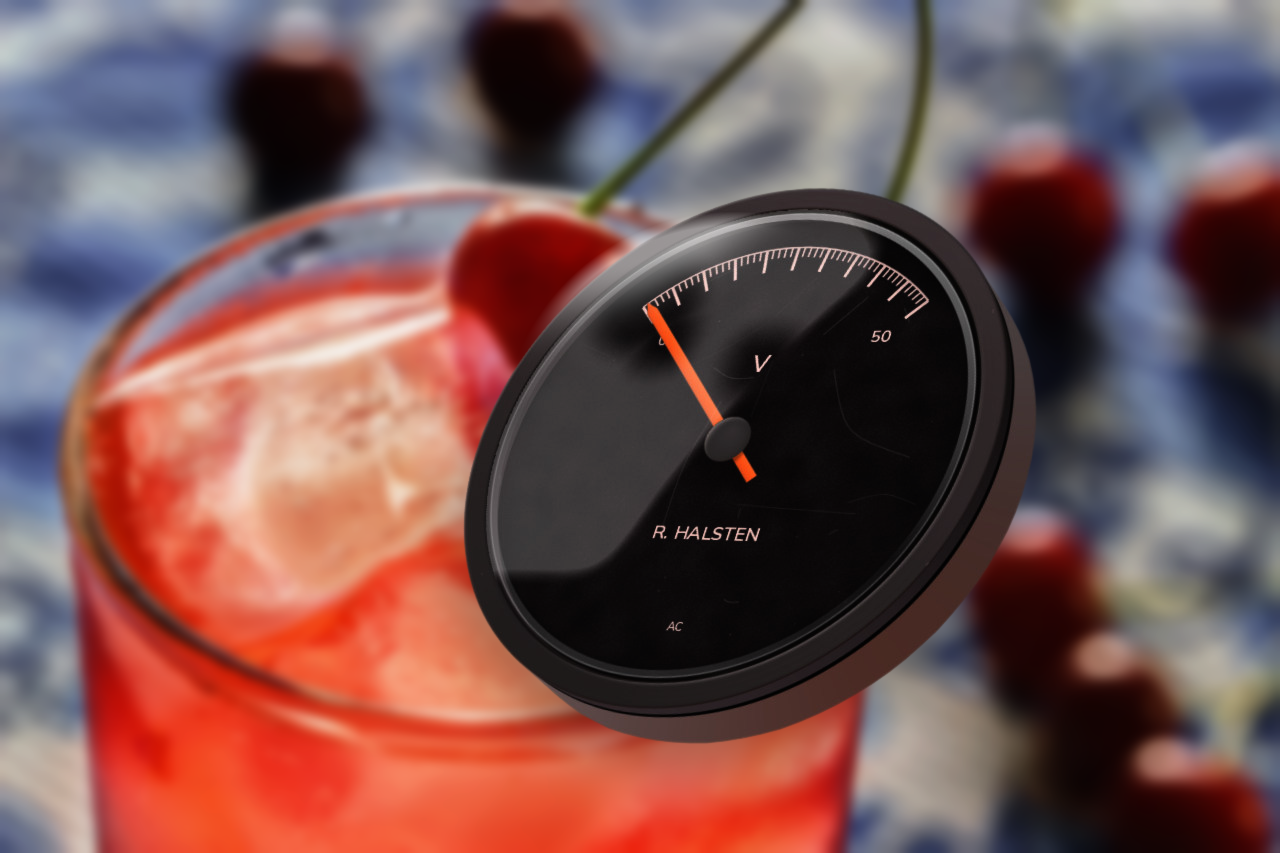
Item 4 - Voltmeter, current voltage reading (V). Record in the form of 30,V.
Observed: 1,V
